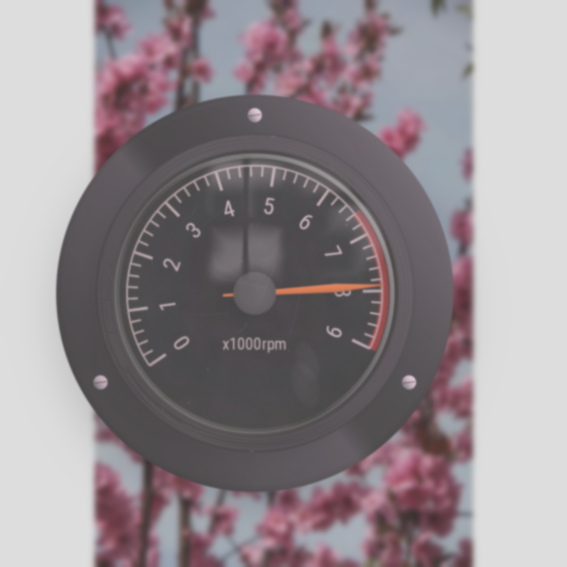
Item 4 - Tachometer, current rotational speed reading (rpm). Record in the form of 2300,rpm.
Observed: 7900,rpm
